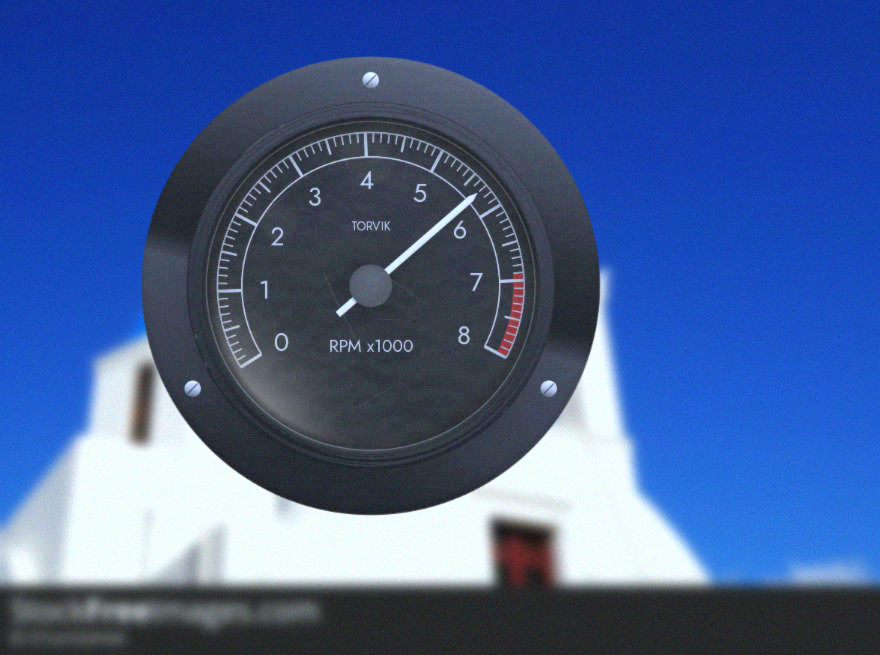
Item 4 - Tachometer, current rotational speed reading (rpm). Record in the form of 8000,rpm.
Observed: 5700,rpm
